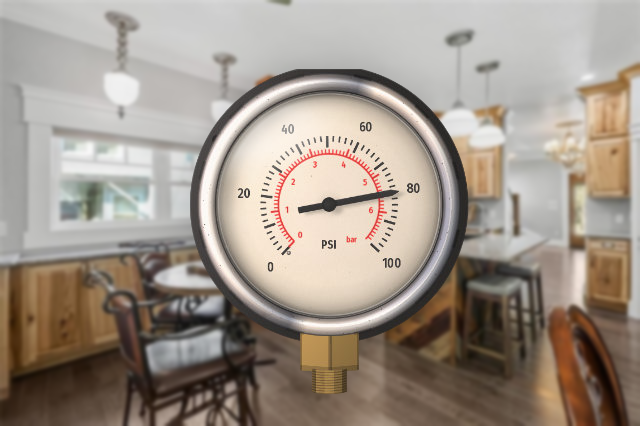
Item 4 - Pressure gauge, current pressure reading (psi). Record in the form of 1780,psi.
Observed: 80,psi
